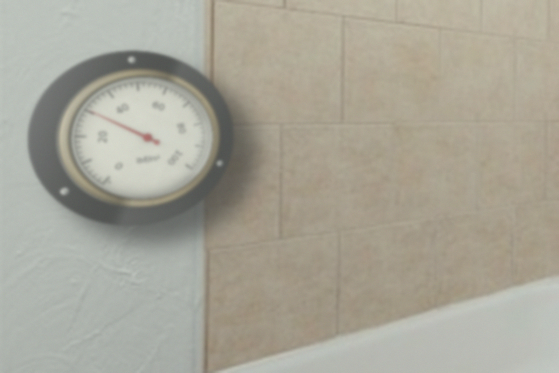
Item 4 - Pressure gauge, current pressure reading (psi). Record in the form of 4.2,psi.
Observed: 30,psi
